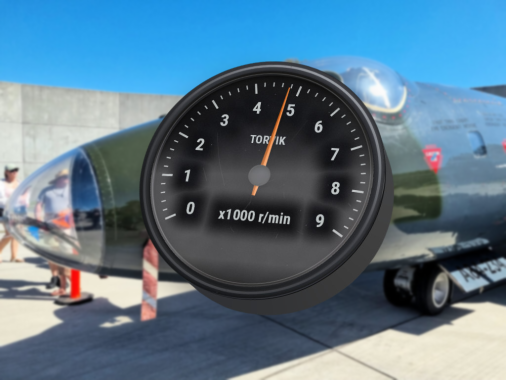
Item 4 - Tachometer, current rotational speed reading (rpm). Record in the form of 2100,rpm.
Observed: 4800,rpm
